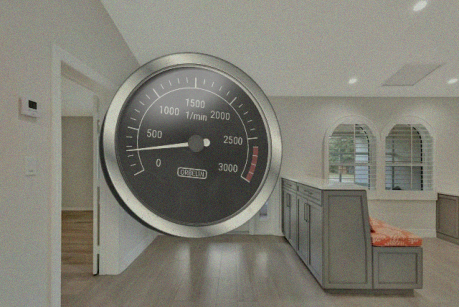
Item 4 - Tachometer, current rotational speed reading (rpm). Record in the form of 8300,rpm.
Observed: 250,rpm
